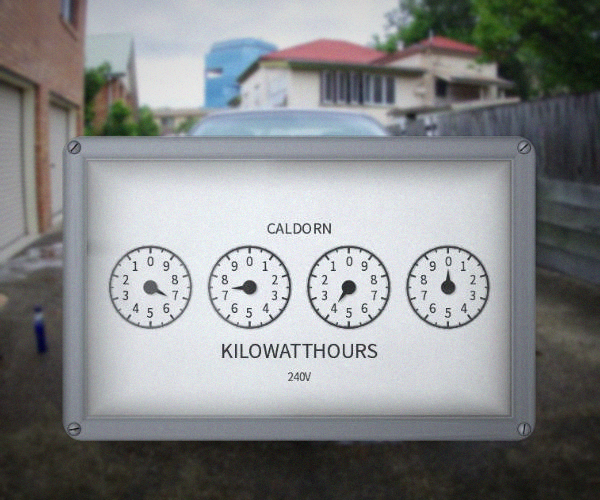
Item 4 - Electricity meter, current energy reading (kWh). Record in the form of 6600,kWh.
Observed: 6740,kWh
